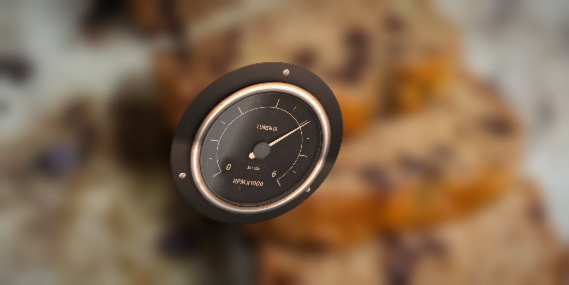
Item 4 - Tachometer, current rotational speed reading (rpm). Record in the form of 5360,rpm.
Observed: 4000,rpm
